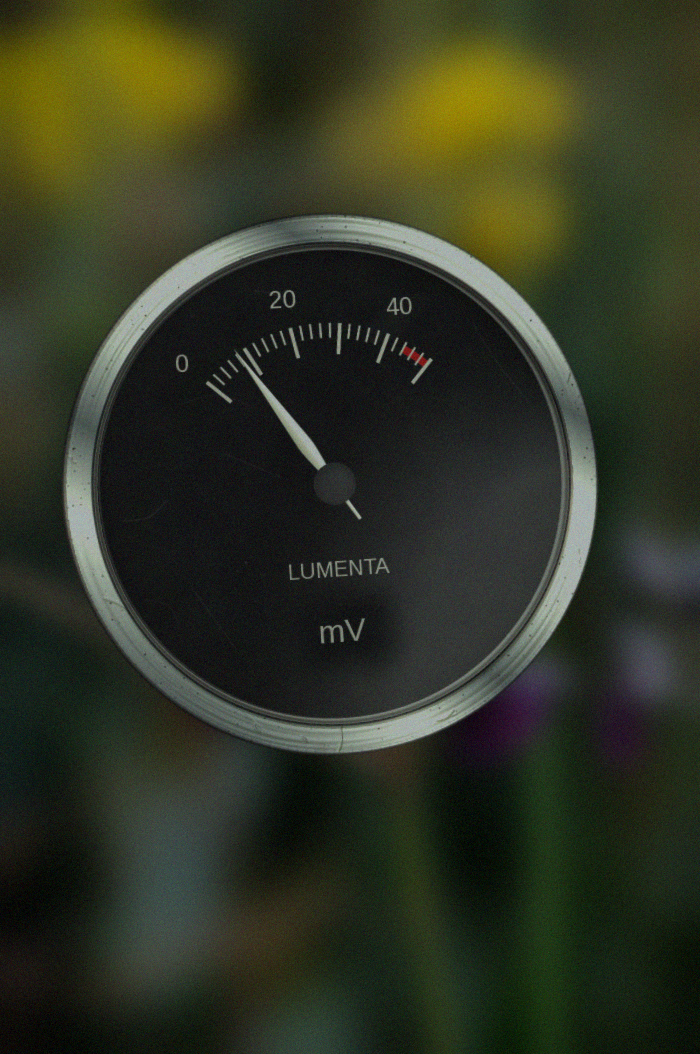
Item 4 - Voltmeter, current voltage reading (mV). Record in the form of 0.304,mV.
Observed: 8,mV
